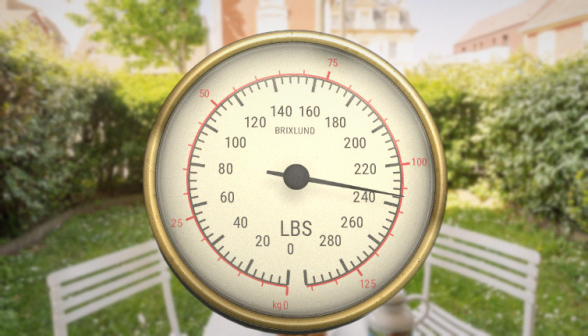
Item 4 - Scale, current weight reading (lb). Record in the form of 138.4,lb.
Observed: 236,lb
